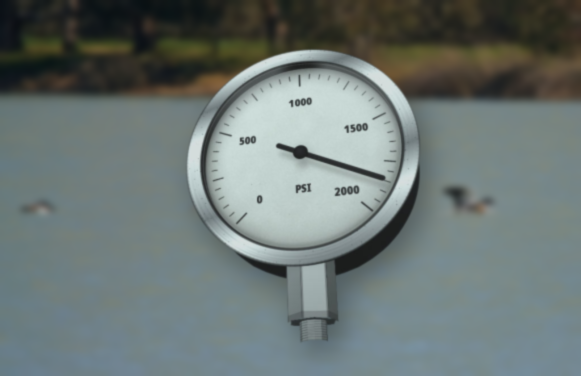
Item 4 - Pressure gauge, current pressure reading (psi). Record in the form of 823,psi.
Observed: 1850,psi
